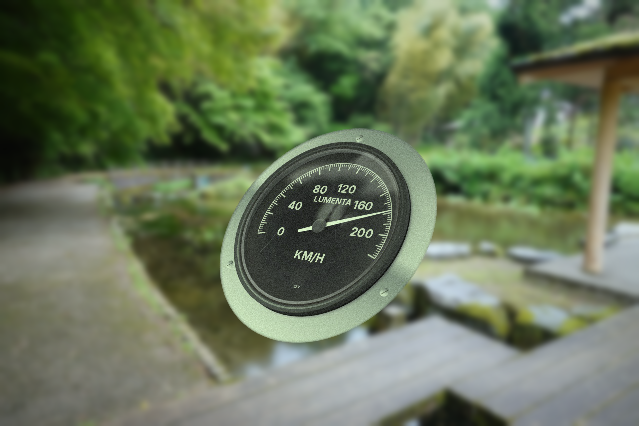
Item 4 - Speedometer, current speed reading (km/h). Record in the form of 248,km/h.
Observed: 180,km/h
